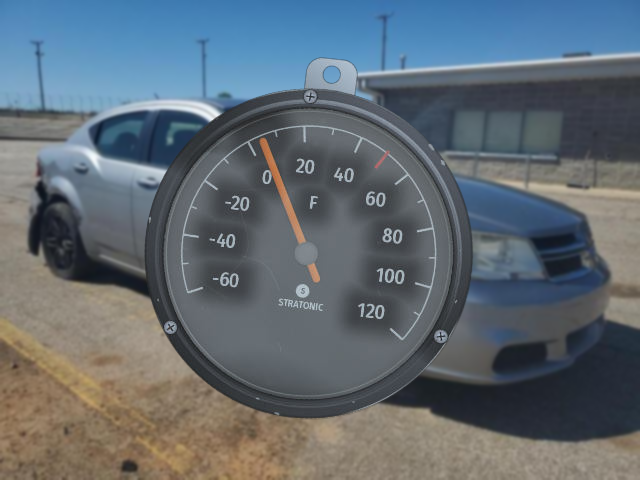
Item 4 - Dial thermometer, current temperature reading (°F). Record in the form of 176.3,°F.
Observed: 5,°F
